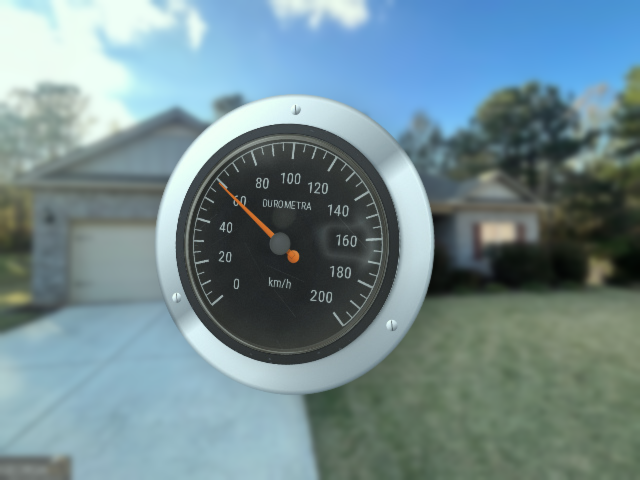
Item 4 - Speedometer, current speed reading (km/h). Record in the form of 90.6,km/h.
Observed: 60,km/h
